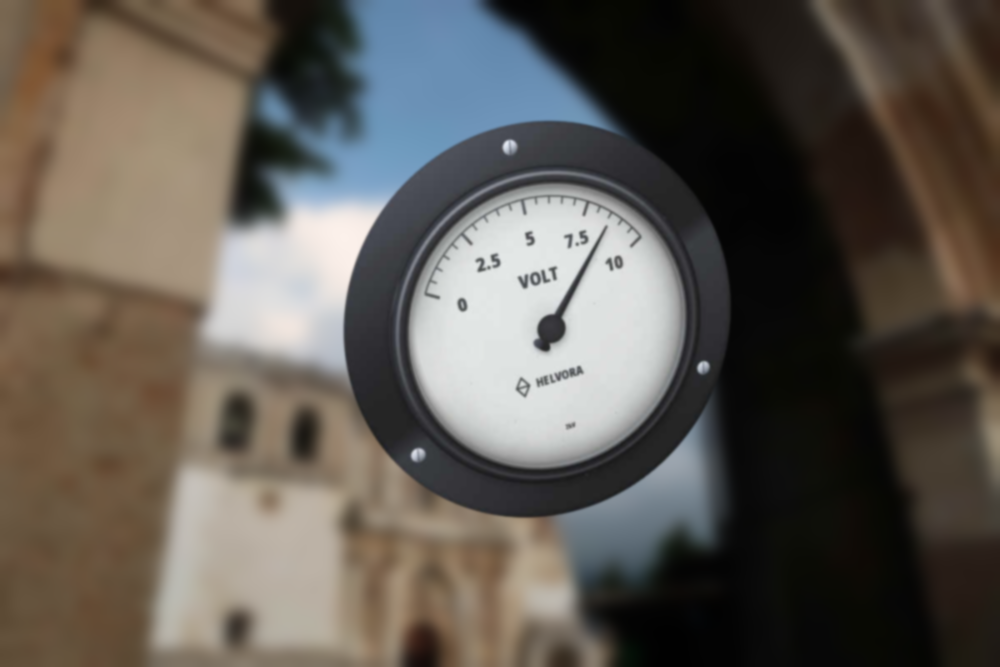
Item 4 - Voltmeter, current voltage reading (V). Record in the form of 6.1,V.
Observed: 8.5,V
